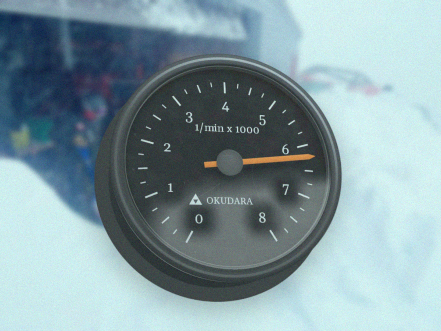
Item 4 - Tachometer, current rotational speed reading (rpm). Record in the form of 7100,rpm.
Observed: 6250,rpm
